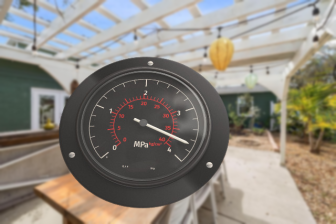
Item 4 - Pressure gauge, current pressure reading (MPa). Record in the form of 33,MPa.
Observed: 3.7,MPa
